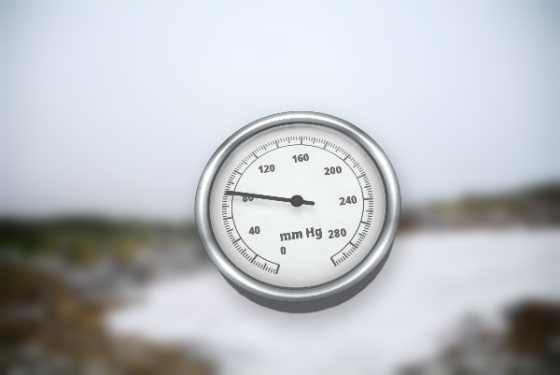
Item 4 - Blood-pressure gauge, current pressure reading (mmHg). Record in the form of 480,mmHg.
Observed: 80,mmHg
